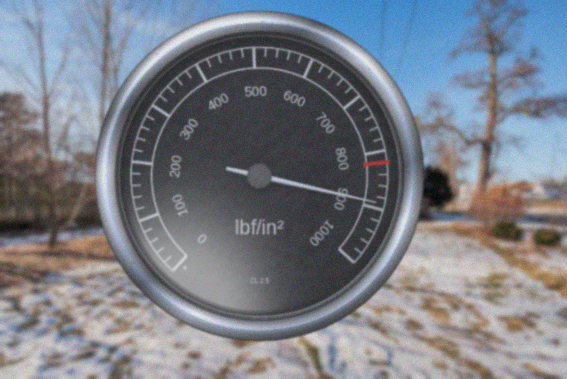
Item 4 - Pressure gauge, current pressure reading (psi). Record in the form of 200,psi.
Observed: 890,psi
